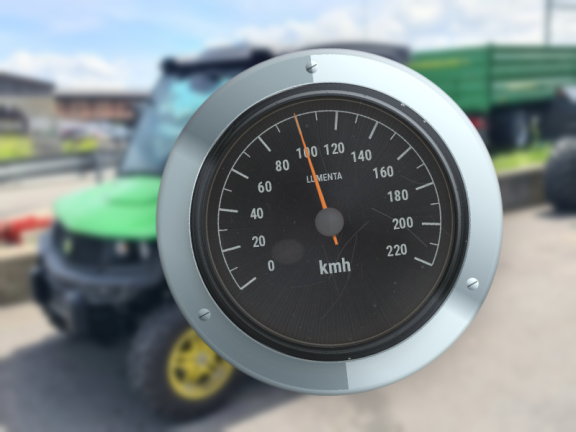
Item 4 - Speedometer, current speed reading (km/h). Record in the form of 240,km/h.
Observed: 100,km/h
